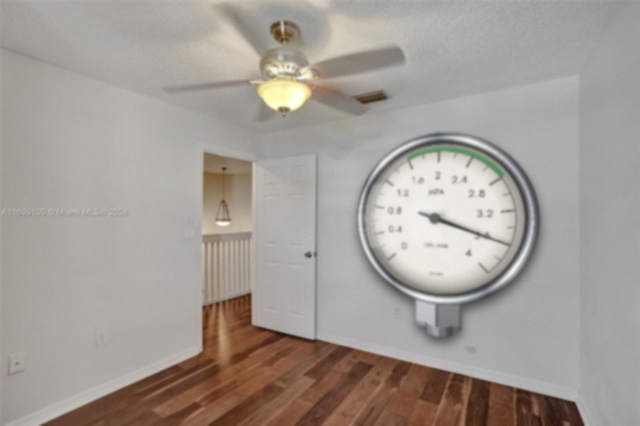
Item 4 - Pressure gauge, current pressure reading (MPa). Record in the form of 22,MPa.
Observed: 3.6,MPa
